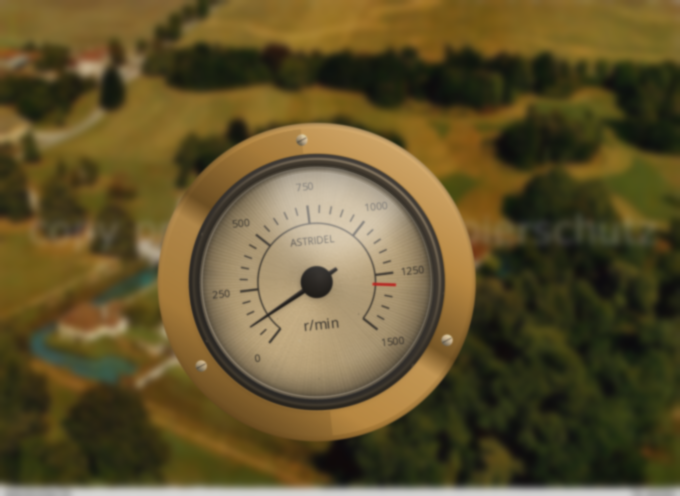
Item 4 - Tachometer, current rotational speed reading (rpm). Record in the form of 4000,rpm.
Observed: 100,rpm
